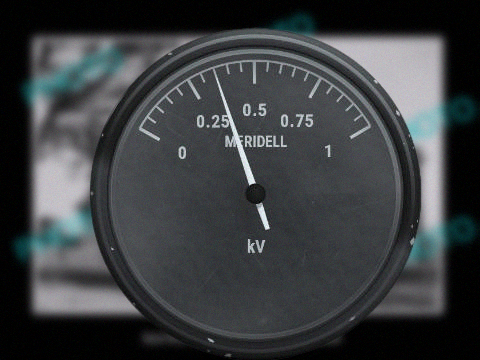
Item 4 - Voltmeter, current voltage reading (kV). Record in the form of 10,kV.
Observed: 0.35,kV
